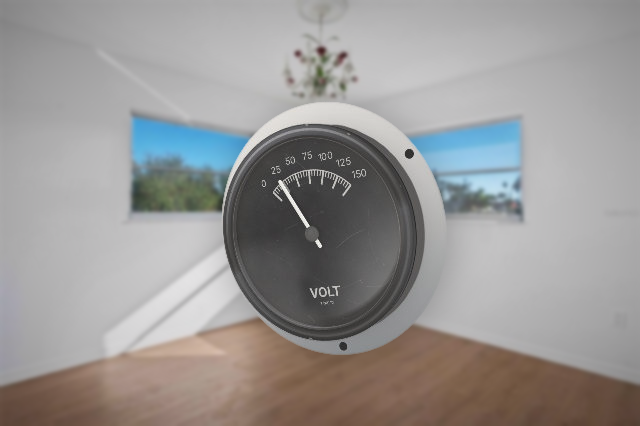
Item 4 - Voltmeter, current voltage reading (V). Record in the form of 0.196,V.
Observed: 25,V
